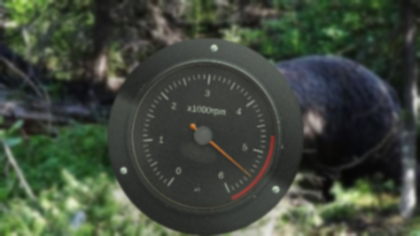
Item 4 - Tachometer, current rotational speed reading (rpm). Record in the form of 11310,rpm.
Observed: 5500,rpm
